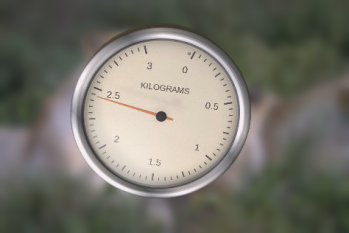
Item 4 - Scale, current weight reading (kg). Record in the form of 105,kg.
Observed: 2.45,kg
